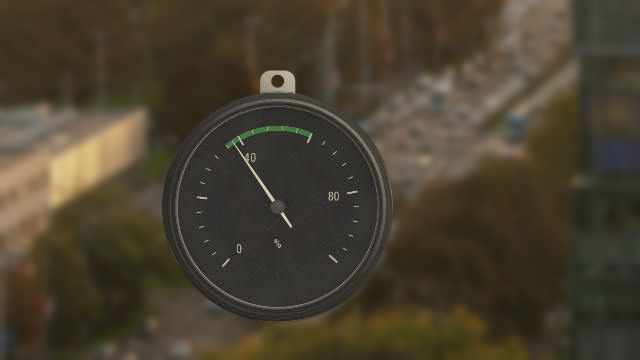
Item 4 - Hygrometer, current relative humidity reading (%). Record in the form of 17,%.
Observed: 38,%
